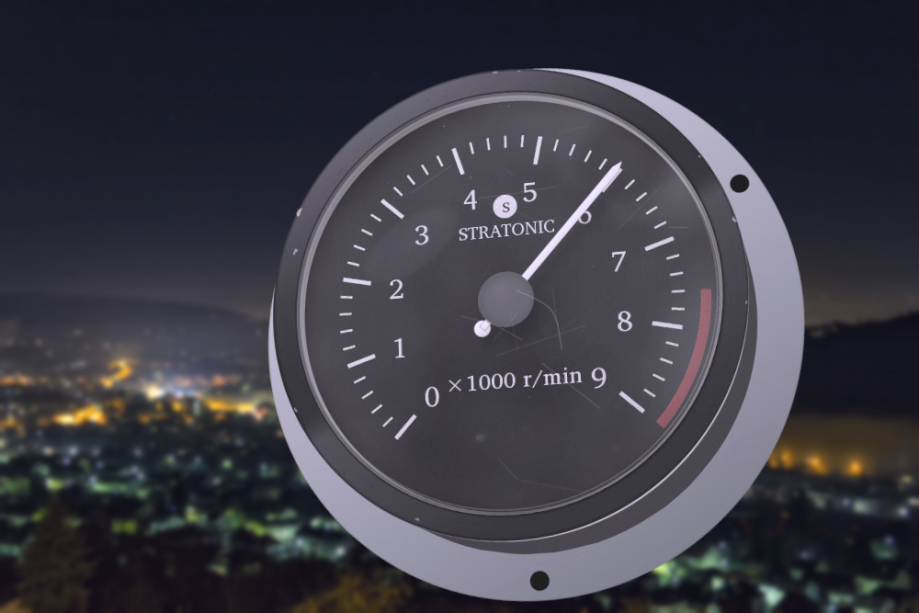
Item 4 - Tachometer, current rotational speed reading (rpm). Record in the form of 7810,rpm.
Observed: 6000,rpm
